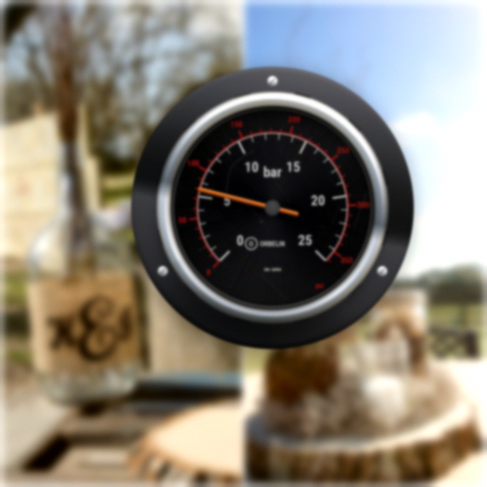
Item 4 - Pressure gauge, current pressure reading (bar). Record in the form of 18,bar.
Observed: 5.5,bar
